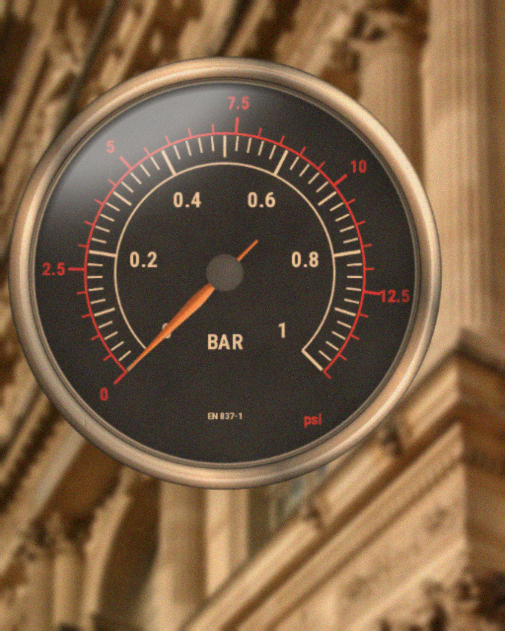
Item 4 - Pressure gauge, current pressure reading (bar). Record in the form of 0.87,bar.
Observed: 0,bar
